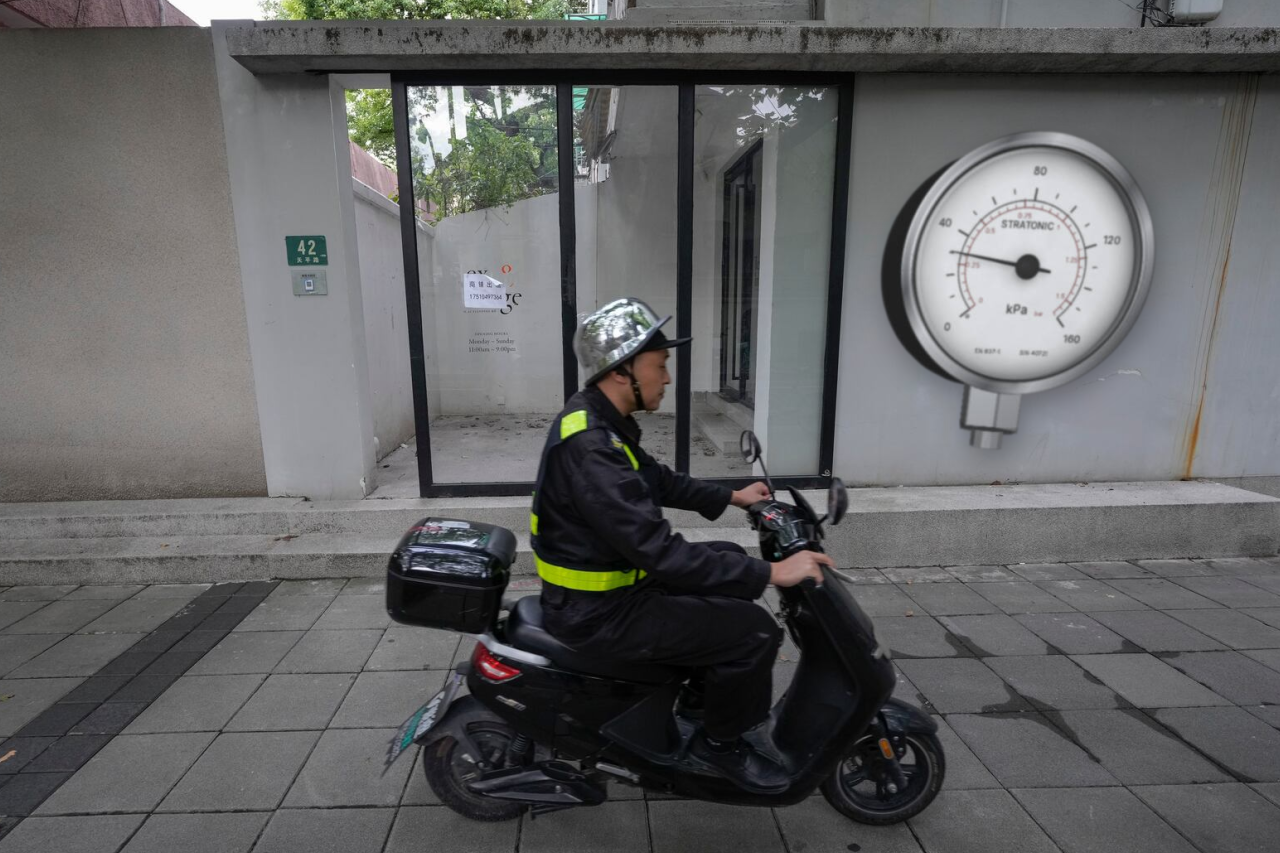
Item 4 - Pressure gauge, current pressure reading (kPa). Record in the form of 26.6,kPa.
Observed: 30,kPa
